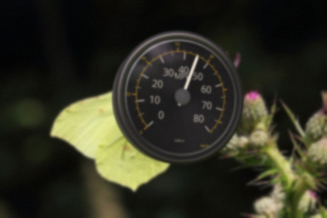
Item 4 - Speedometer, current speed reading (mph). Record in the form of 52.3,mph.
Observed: 45,mph
